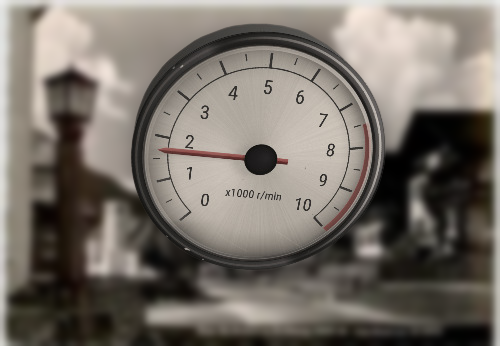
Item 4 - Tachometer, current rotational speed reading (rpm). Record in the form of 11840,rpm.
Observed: 1750,rpm
